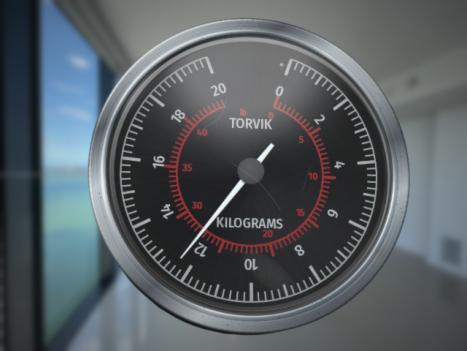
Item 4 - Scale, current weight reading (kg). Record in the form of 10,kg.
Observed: 12.4,kg
